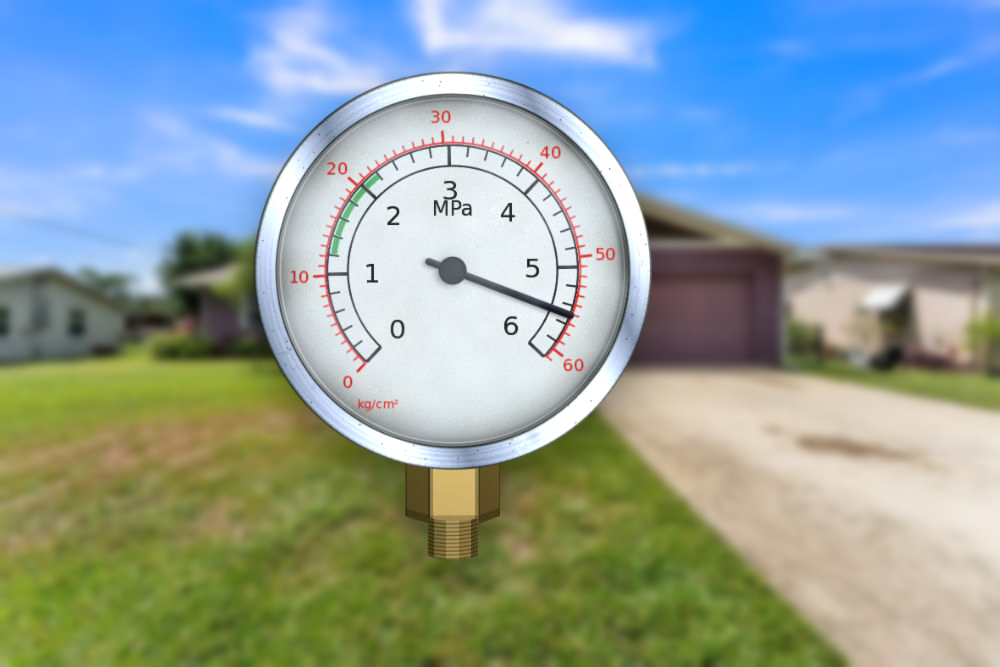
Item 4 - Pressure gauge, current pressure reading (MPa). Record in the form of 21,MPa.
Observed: 5.5,MPa
